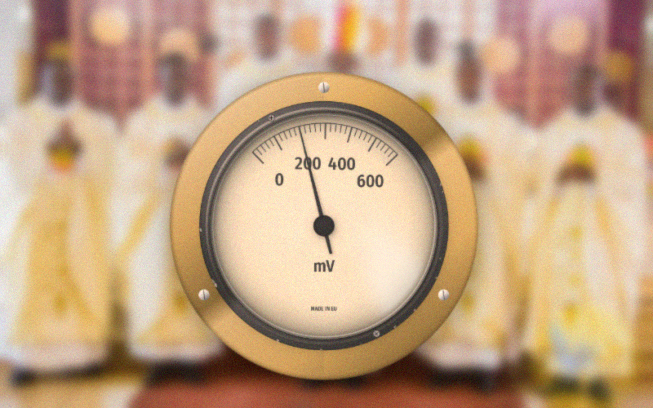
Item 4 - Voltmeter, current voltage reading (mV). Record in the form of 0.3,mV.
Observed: 200,mV
